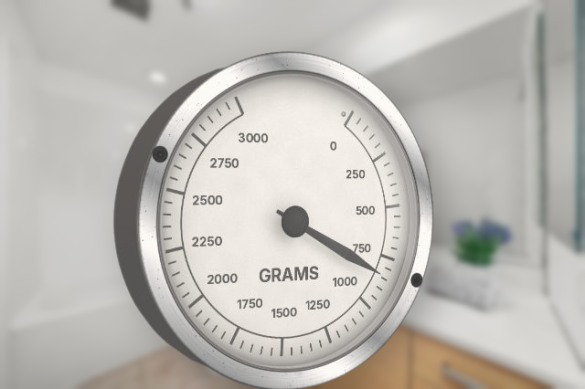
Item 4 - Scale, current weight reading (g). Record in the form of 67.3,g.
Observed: 850,g
